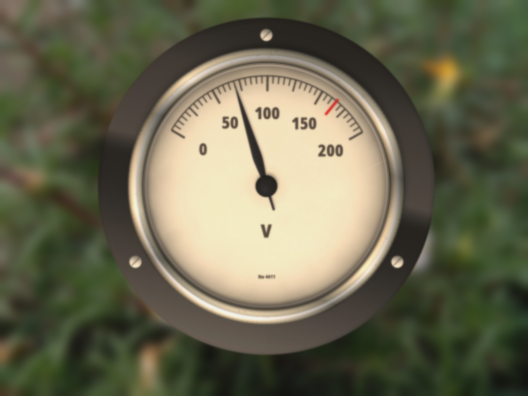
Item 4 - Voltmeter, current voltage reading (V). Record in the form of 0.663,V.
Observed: 70,V
